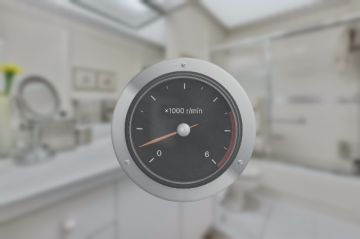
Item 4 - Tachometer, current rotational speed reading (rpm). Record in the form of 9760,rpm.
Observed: 500,rpm
